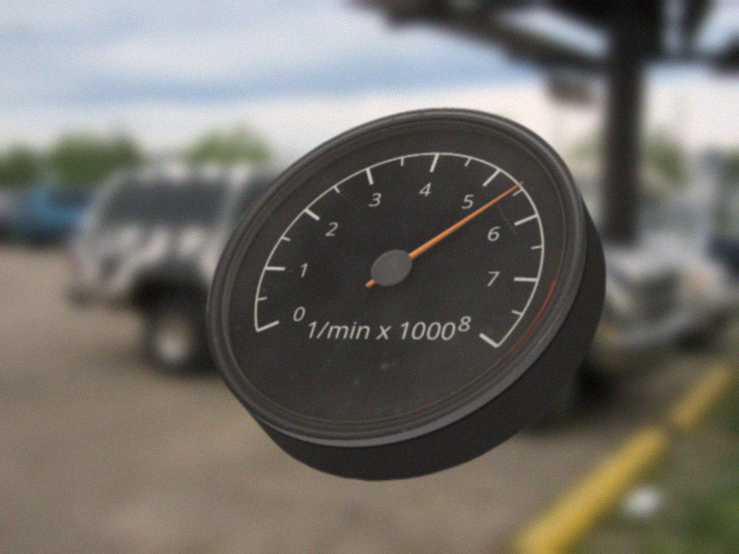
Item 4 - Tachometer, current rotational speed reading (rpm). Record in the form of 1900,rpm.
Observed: 5500,rpm
